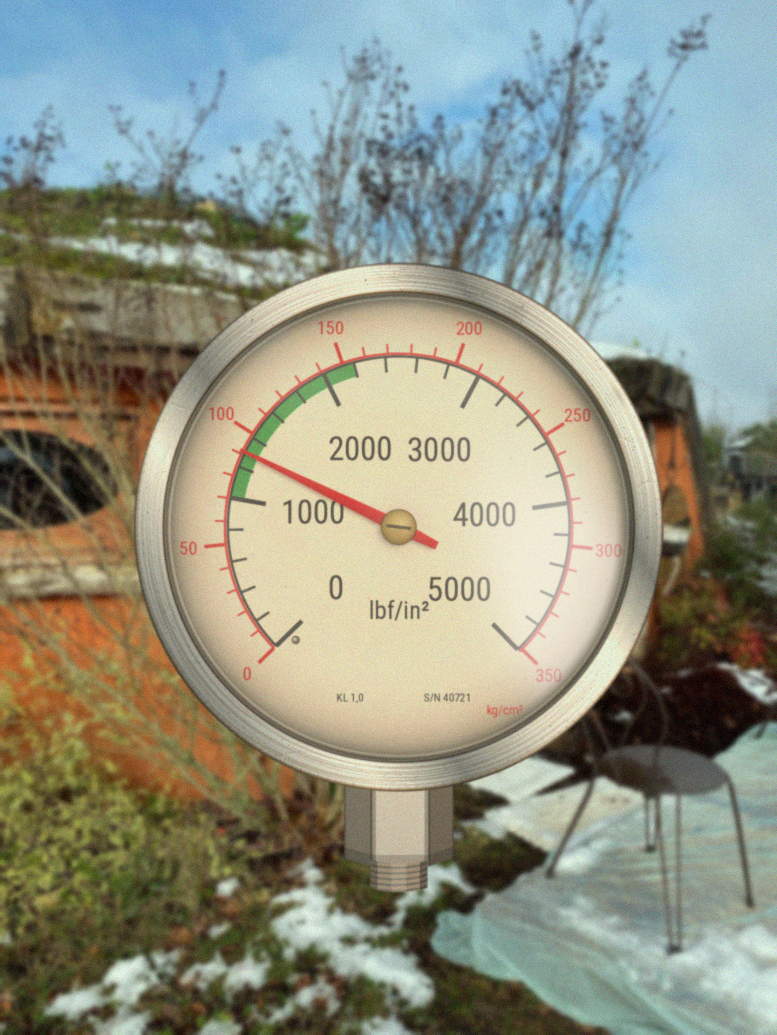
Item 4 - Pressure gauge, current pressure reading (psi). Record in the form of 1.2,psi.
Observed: 1300,psi
